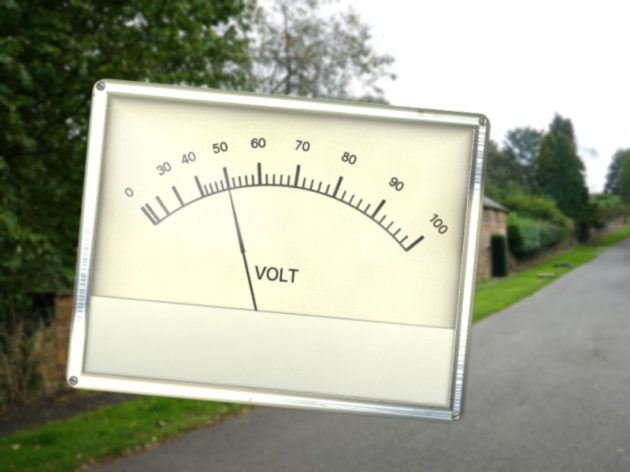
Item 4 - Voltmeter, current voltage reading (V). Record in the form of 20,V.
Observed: 50,V
